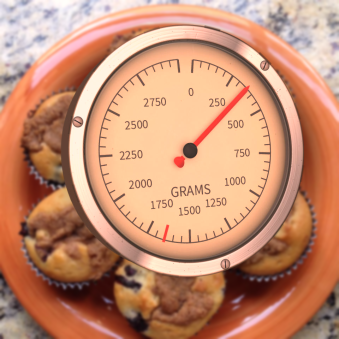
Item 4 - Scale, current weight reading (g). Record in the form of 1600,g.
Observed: 350,g
